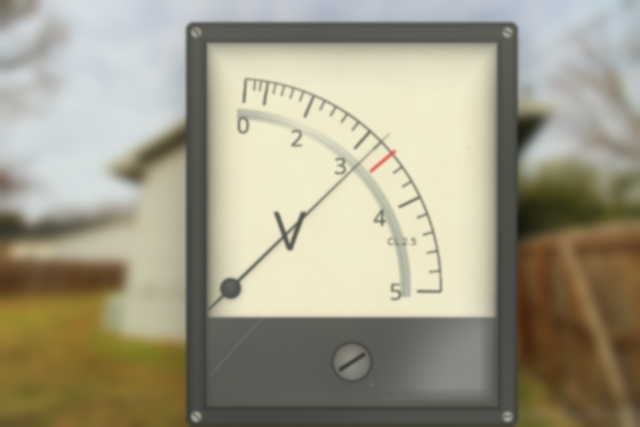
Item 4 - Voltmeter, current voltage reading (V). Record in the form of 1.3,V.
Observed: 3.2,V
